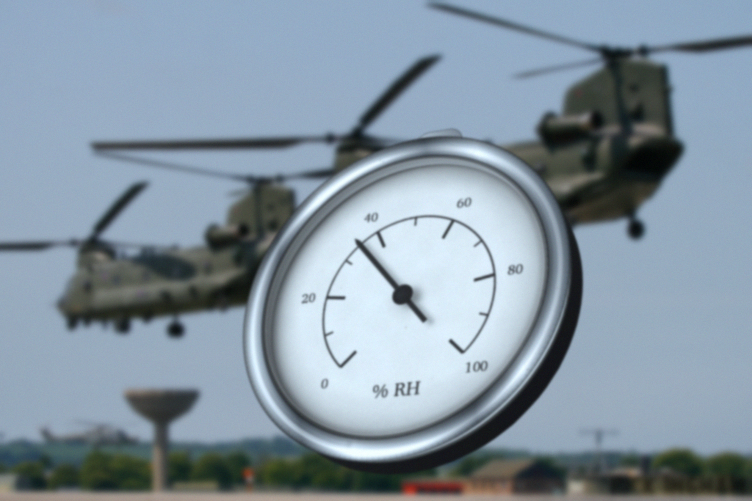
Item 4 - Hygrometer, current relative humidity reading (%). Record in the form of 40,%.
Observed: 35,%
